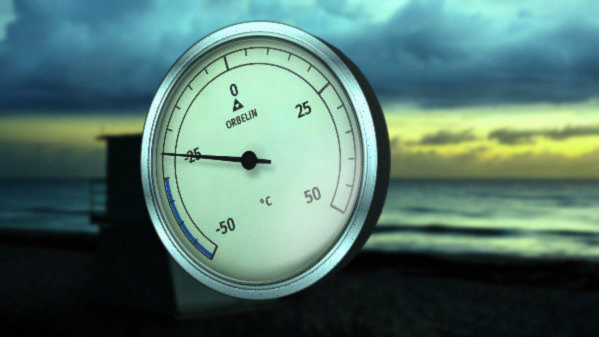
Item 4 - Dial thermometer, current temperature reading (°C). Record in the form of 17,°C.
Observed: -25,°C
